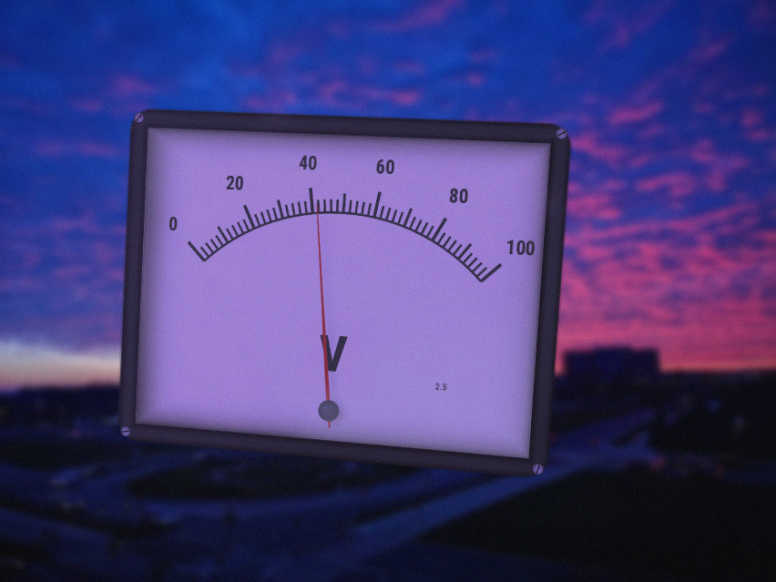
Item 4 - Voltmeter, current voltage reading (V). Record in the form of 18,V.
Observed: 42,V
